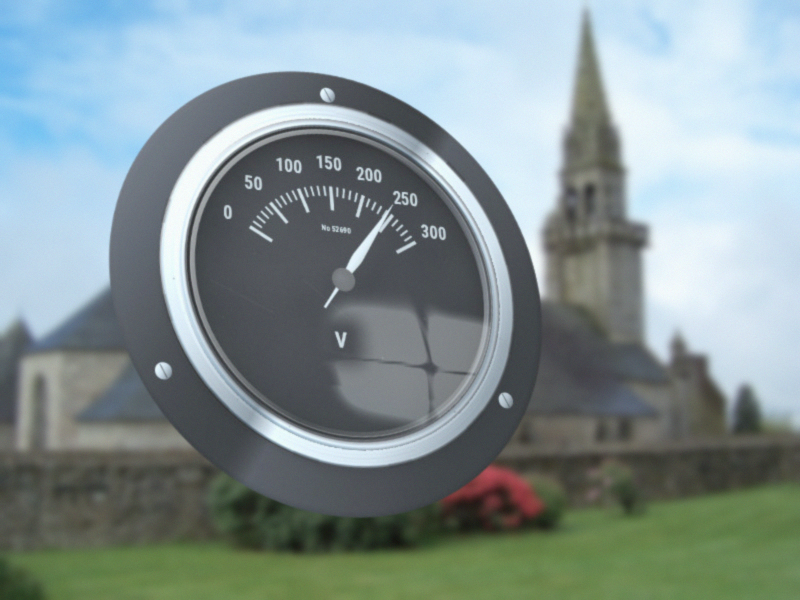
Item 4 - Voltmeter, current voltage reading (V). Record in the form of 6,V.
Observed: 240,V
